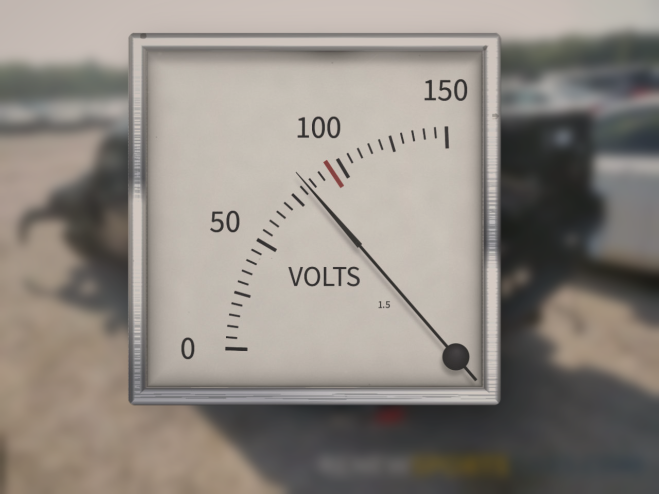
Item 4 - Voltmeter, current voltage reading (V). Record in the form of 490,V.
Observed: 82.5,V
